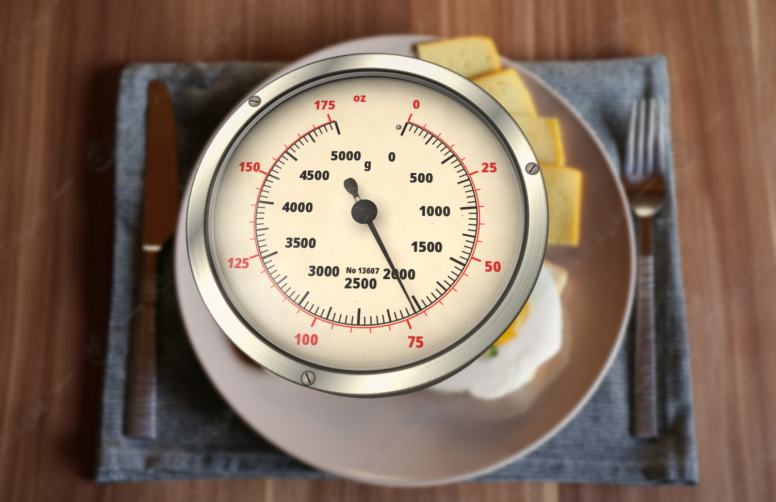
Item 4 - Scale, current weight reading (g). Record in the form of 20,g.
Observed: 2050,g
